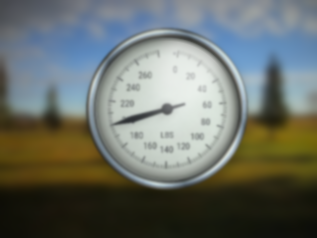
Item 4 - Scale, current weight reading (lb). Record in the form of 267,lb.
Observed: 200,lb
